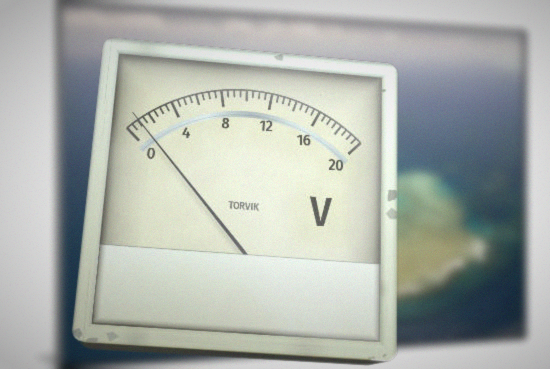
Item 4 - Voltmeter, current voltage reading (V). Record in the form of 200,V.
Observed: 1,V
